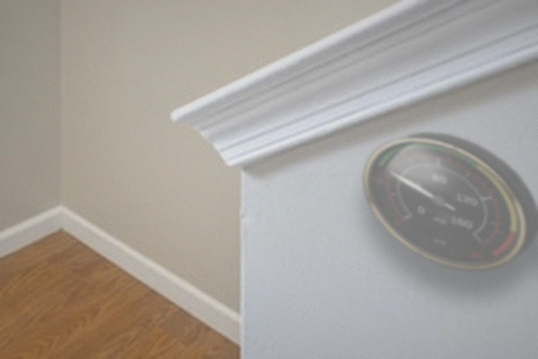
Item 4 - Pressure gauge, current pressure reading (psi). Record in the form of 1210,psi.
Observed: 40,psi
